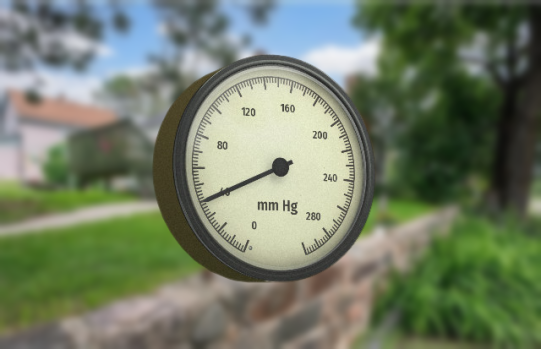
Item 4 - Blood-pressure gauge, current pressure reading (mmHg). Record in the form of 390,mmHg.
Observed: 40,mmHg
